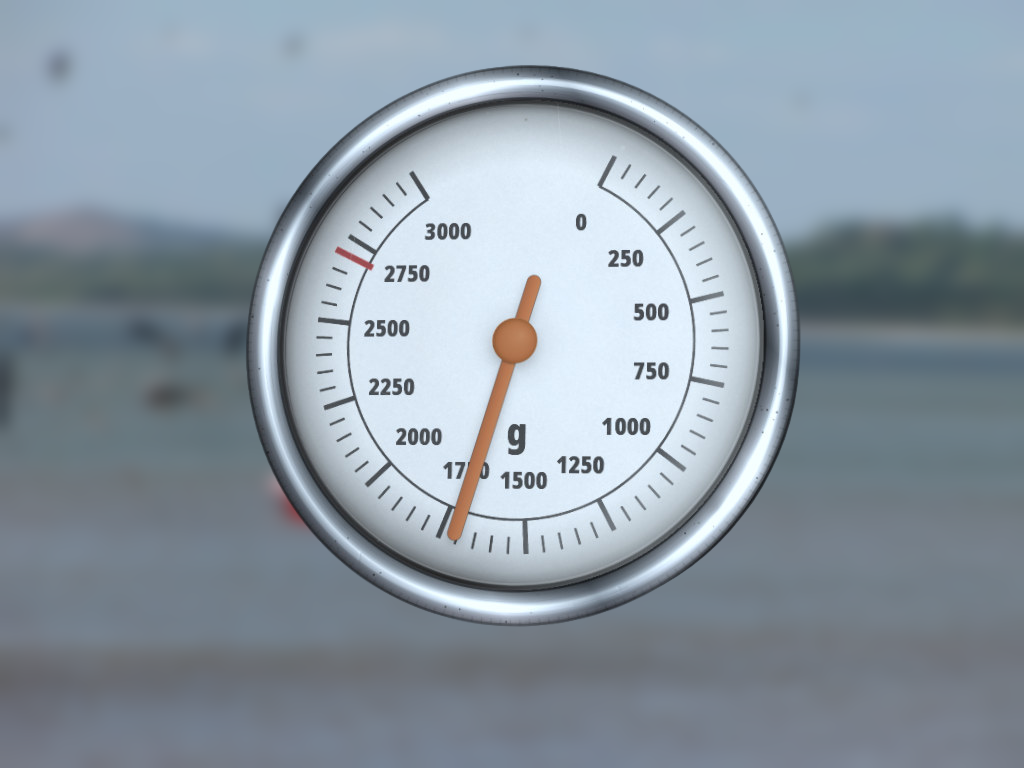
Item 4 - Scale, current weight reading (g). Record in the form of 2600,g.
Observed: 1700,g
